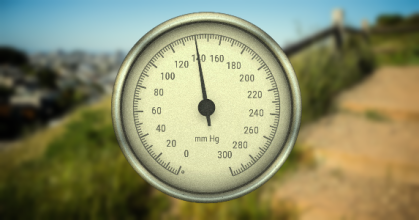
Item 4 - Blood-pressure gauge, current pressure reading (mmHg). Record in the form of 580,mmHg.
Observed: 140,mmHg
